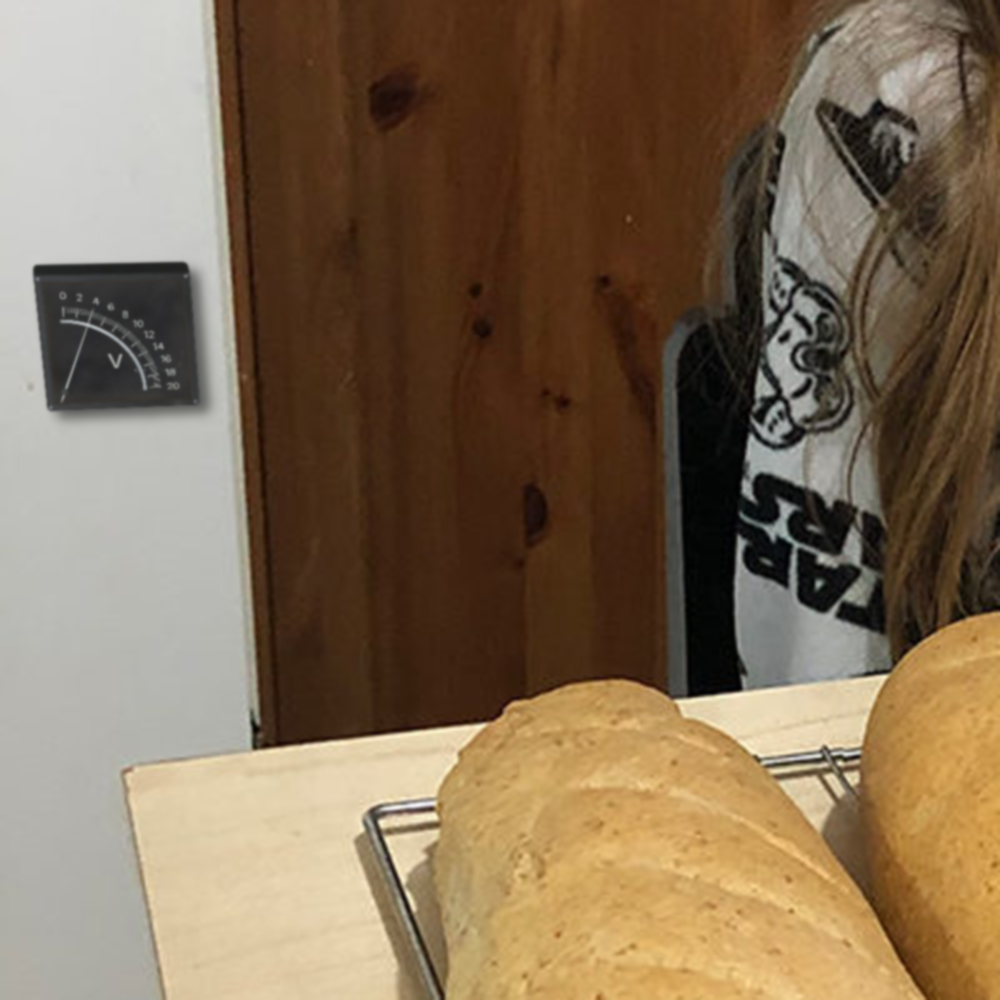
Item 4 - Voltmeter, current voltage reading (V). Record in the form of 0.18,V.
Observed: 4,V
